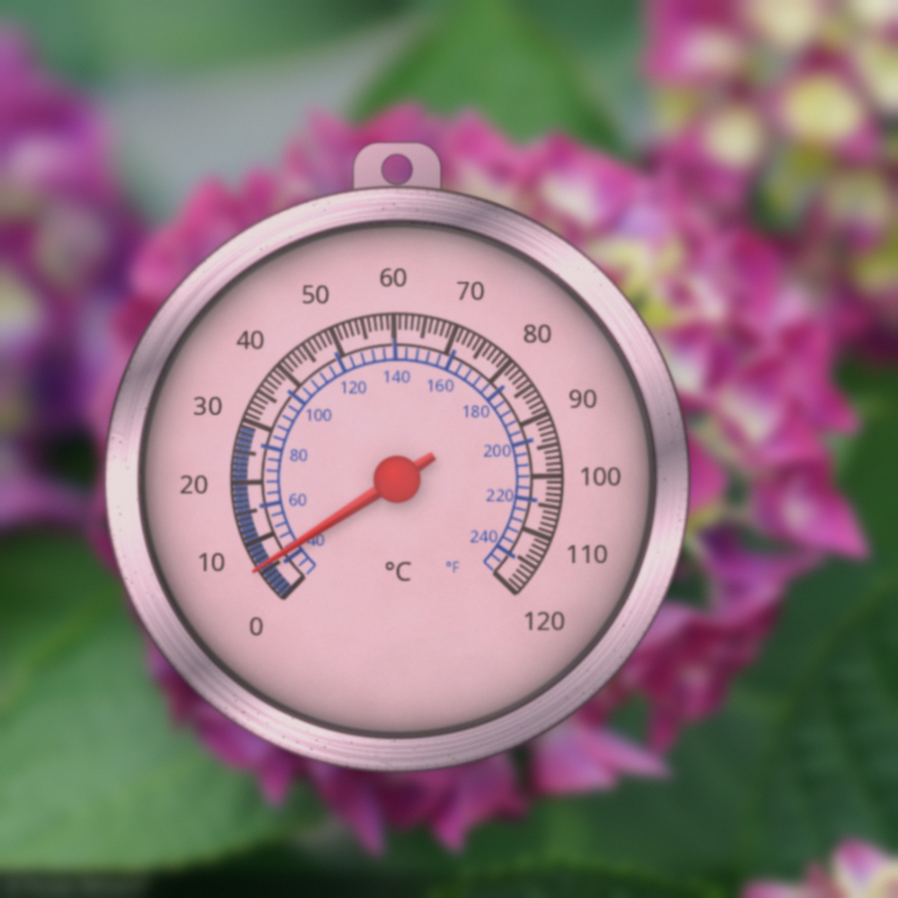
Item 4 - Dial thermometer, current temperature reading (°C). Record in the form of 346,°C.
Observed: 6,°C
